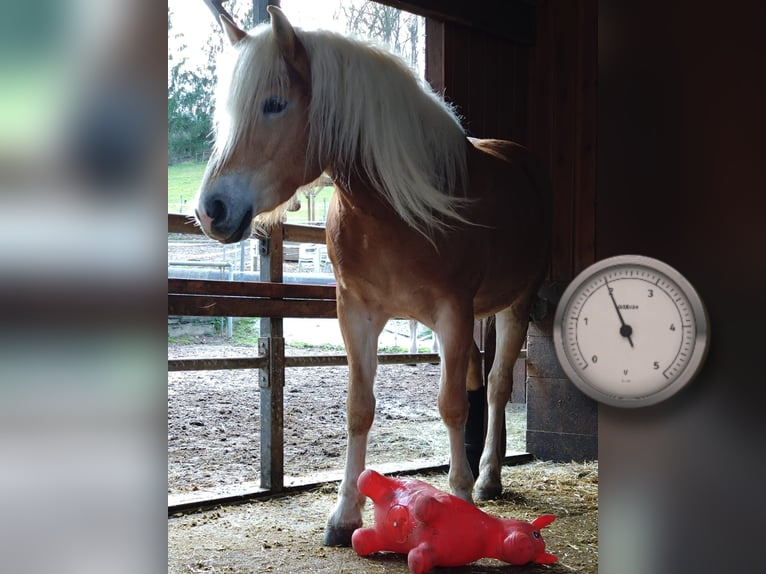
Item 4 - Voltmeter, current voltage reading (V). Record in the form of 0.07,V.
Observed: 2,V
